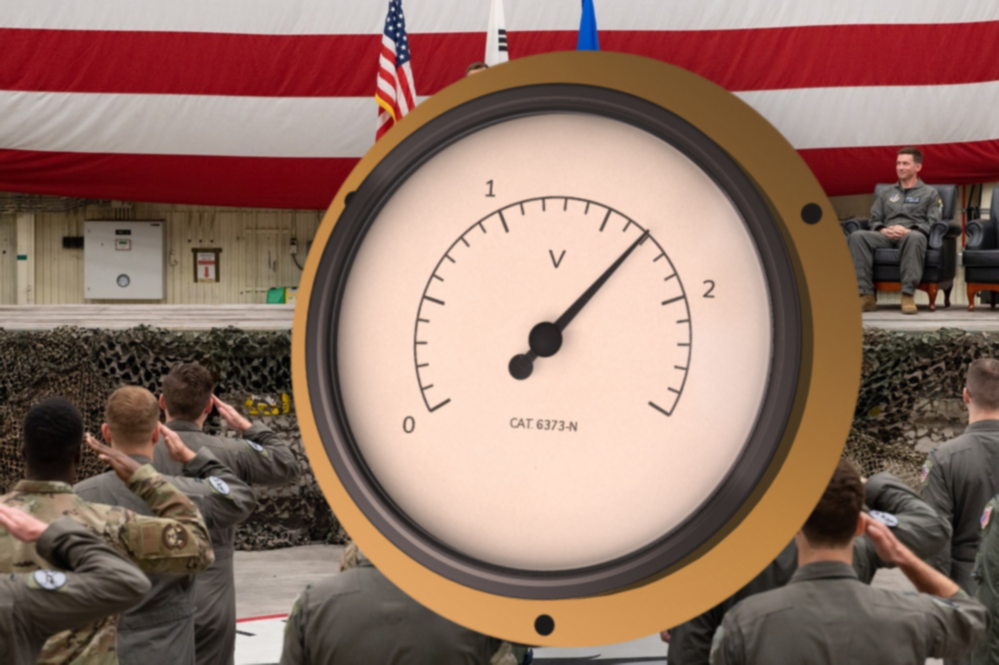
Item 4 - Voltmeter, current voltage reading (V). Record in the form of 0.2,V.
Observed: 1.7,V
